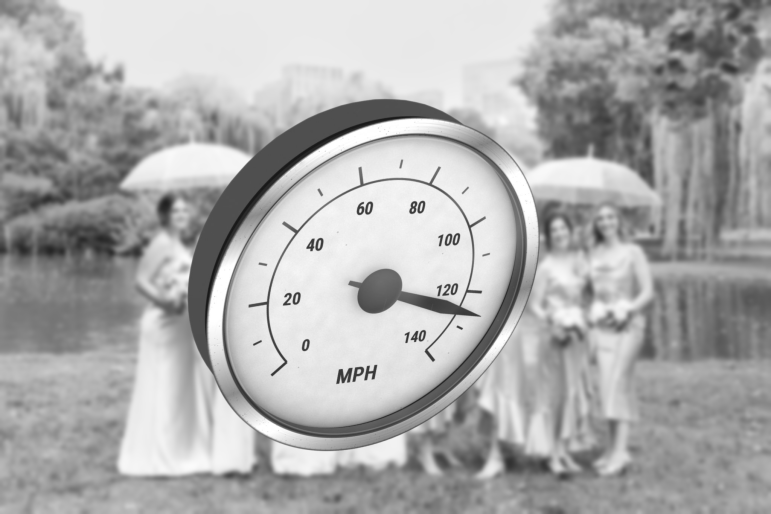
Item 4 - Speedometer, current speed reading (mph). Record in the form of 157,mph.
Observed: 125,mph
